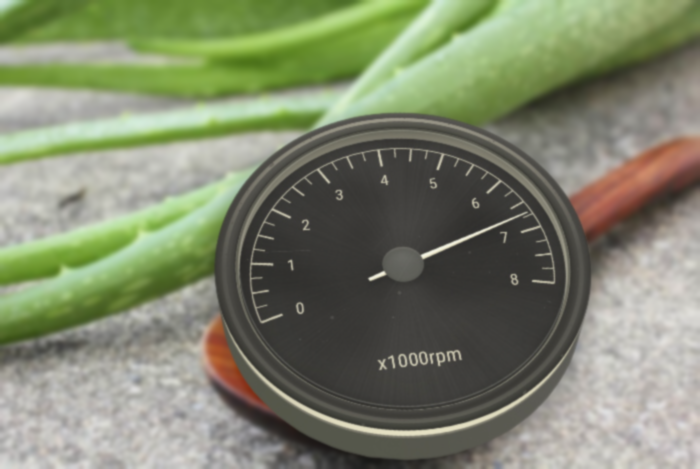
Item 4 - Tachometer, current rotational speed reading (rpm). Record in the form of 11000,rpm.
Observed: 6750,rpm
